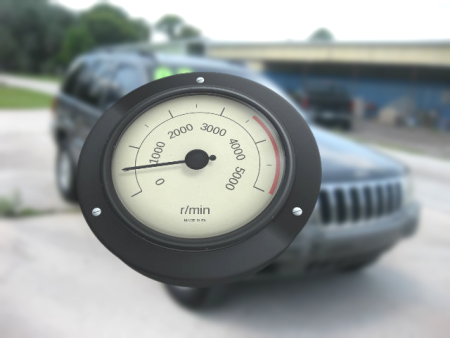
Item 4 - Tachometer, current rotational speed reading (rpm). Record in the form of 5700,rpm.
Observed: 500,rpm
